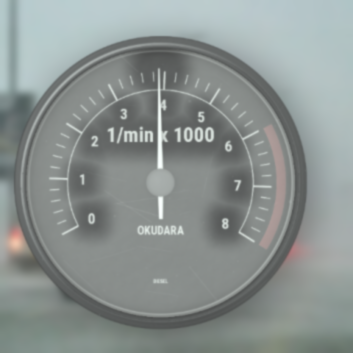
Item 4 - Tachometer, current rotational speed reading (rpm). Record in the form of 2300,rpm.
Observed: 3900,rpm
